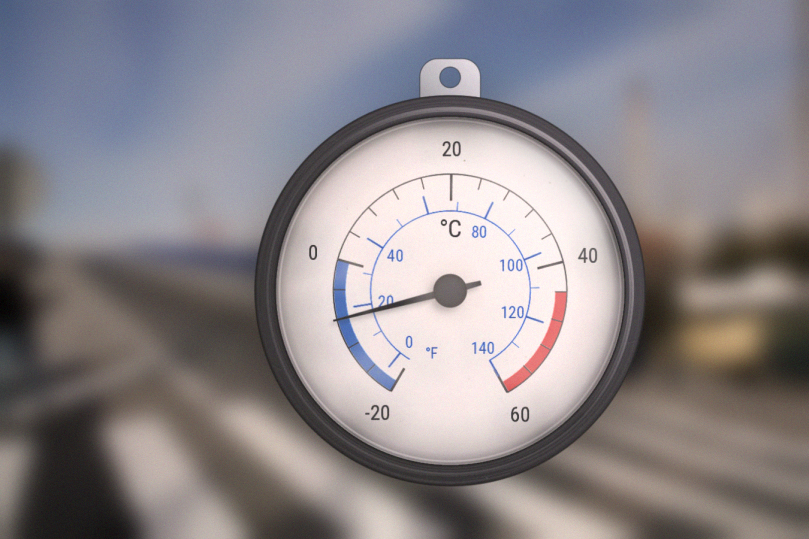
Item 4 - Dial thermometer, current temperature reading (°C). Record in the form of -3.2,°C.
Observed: -8,°C
